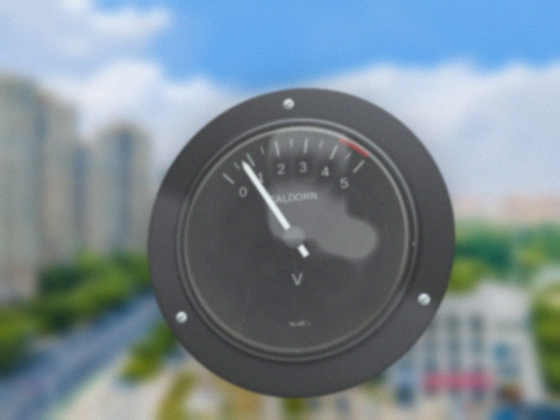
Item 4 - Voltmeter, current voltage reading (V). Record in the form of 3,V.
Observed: 0.75,V
